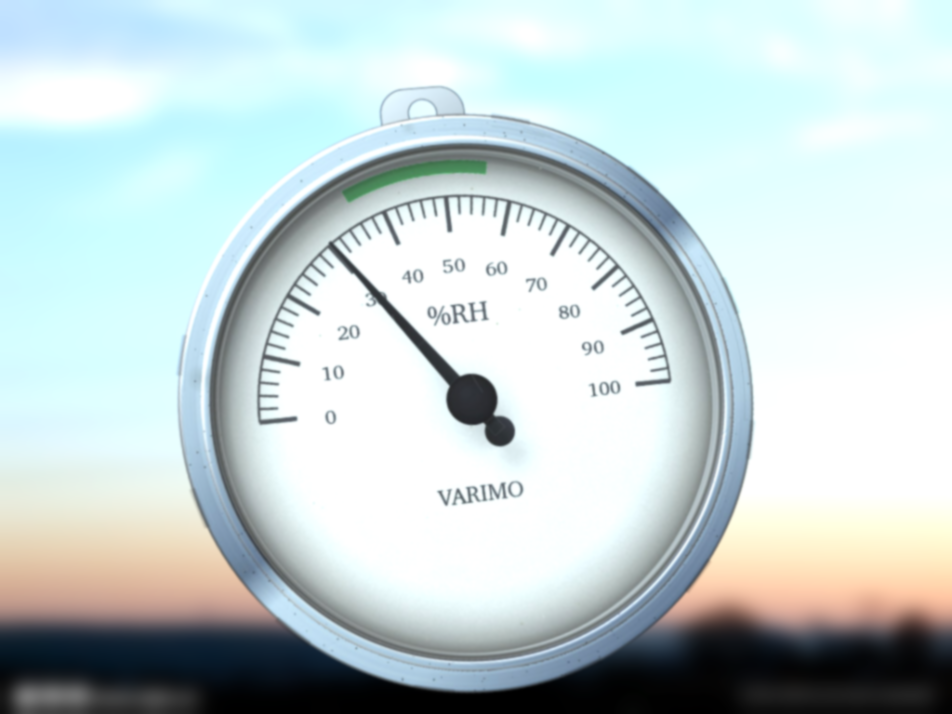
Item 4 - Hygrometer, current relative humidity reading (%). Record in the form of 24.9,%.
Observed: 30,%
